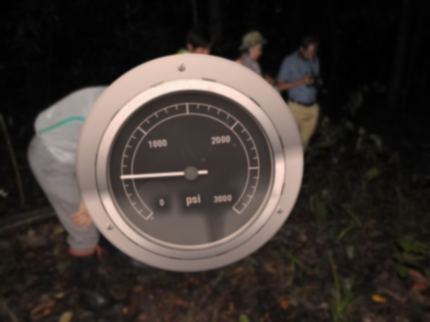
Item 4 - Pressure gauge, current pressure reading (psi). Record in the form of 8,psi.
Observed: 500,psi
